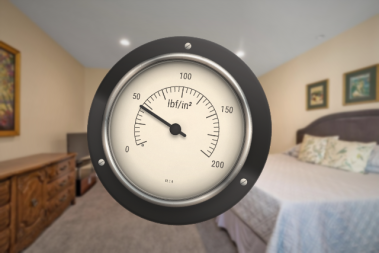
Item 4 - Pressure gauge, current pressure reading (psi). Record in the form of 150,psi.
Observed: 45,psi
